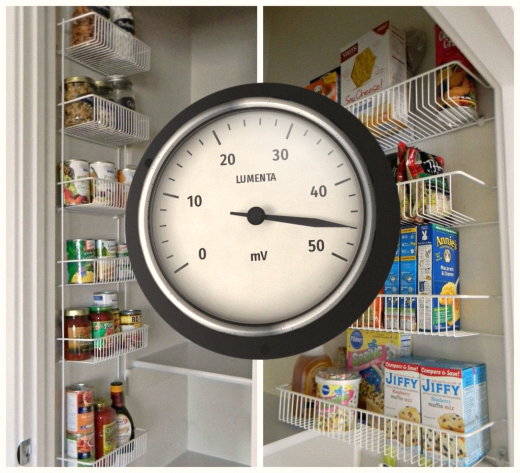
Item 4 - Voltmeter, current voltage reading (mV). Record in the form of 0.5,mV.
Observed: 46,mV
